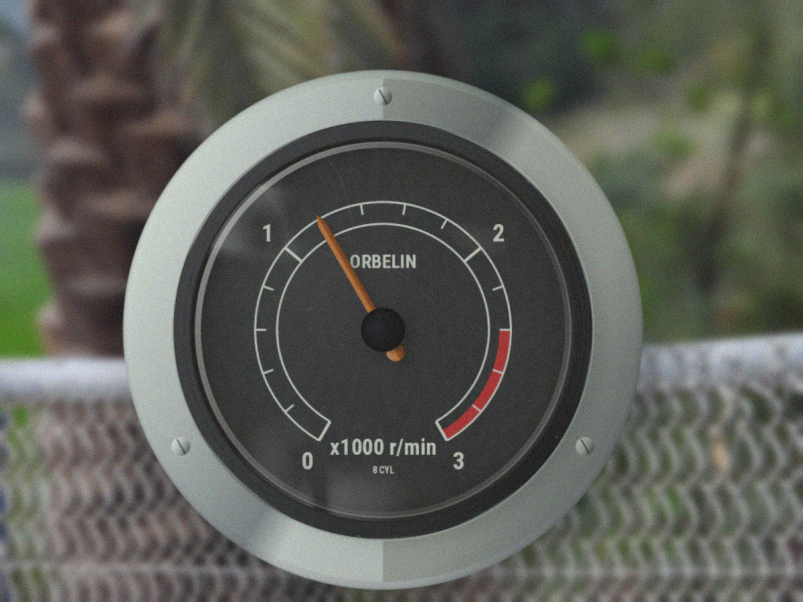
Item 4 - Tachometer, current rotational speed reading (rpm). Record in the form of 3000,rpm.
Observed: 1200,rpm
